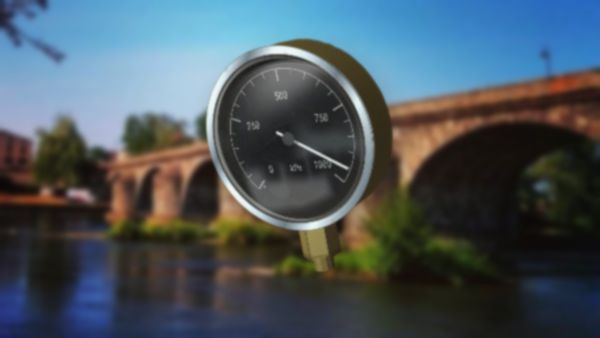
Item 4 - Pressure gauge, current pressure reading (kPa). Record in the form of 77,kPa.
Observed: 950,kPa
